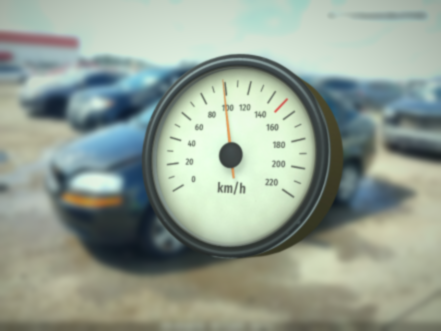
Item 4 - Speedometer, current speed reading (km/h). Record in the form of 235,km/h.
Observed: 100,km/h
